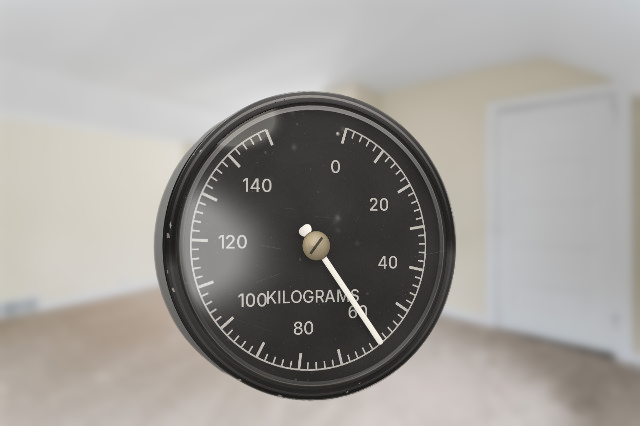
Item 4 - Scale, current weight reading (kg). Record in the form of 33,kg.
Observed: 60,kg
